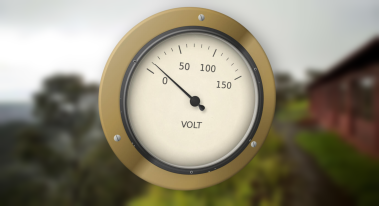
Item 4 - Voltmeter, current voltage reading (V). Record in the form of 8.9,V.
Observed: 10,V
